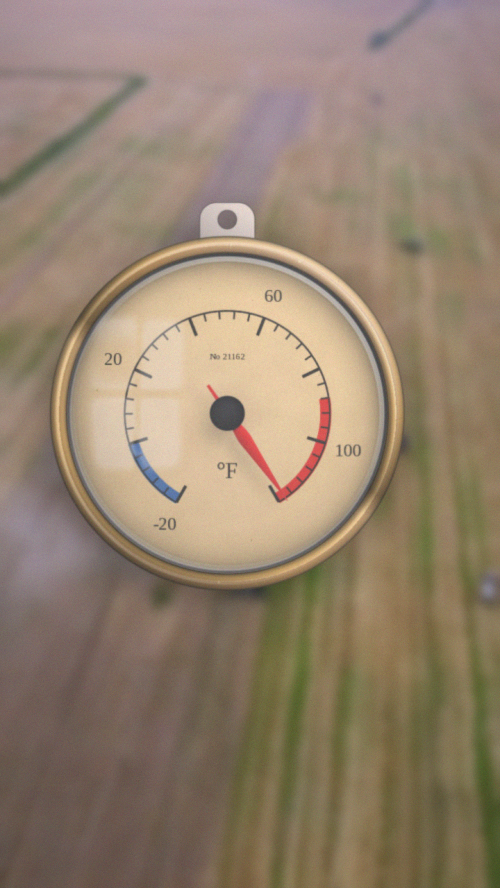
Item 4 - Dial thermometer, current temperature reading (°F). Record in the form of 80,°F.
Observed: 118,°F
